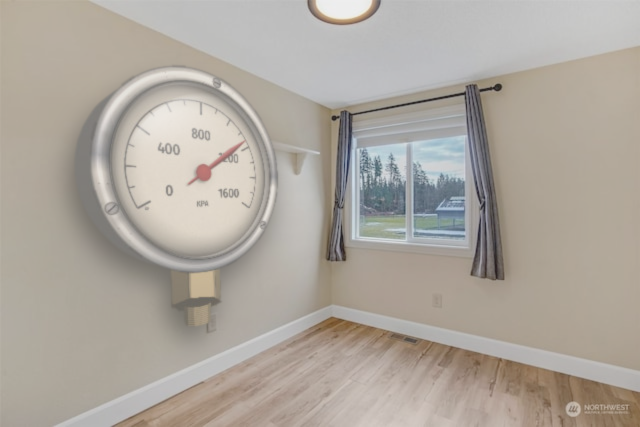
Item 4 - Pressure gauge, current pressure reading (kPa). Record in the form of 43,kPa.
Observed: 1150,kPa
